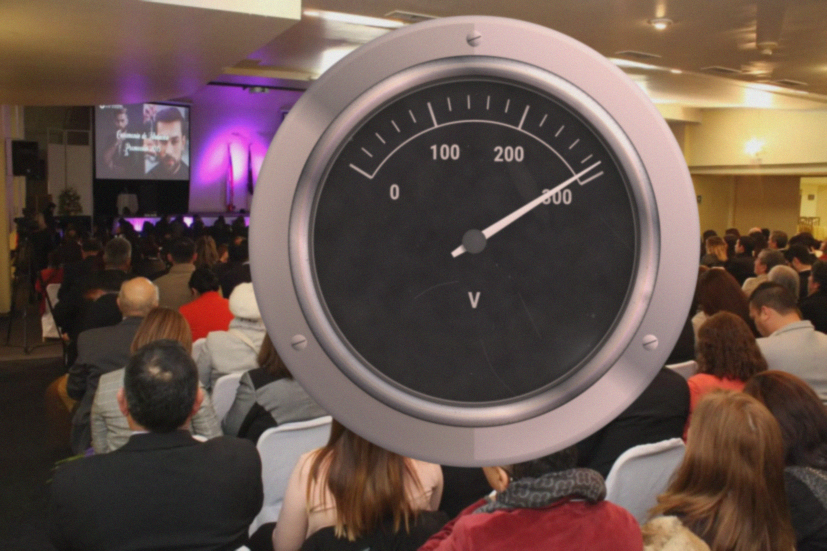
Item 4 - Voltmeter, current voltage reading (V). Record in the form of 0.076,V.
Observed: 290,V
